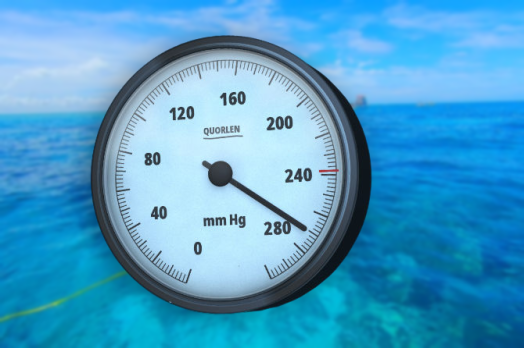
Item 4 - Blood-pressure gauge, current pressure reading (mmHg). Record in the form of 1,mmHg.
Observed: 270,mmHg
